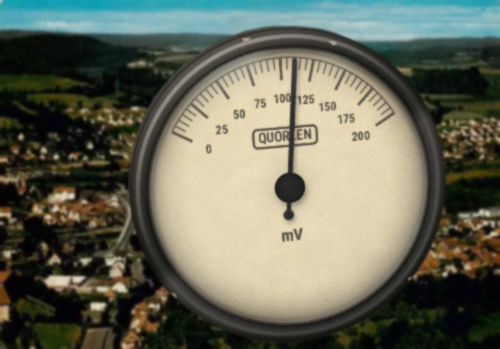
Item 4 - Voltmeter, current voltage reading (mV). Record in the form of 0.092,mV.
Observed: 110,mV
